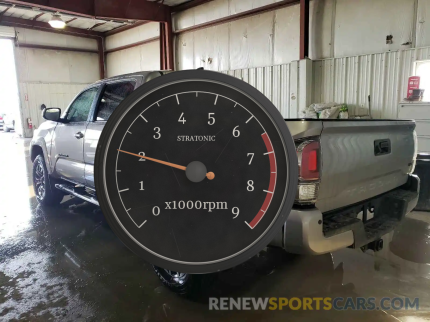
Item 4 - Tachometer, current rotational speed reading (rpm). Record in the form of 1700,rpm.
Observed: 2000,rpm
